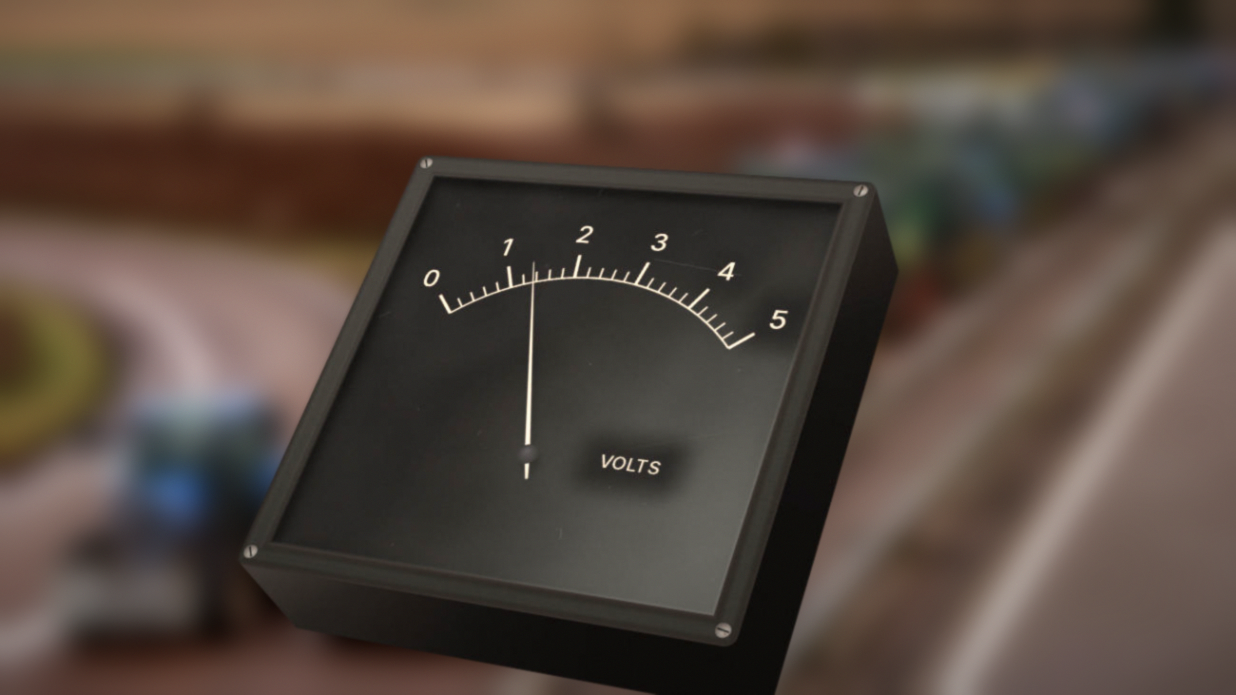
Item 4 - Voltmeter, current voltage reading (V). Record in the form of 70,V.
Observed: 1.4,V
